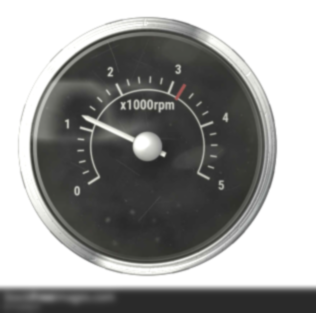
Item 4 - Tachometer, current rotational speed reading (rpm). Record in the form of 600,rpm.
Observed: 1200,rpm
